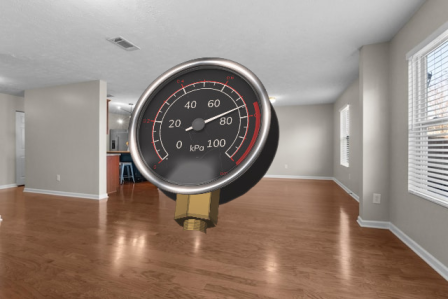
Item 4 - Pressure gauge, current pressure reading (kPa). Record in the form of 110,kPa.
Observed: 75,kPa
